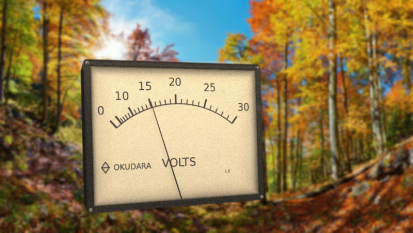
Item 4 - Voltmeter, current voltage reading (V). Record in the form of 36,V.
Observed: 15,V
